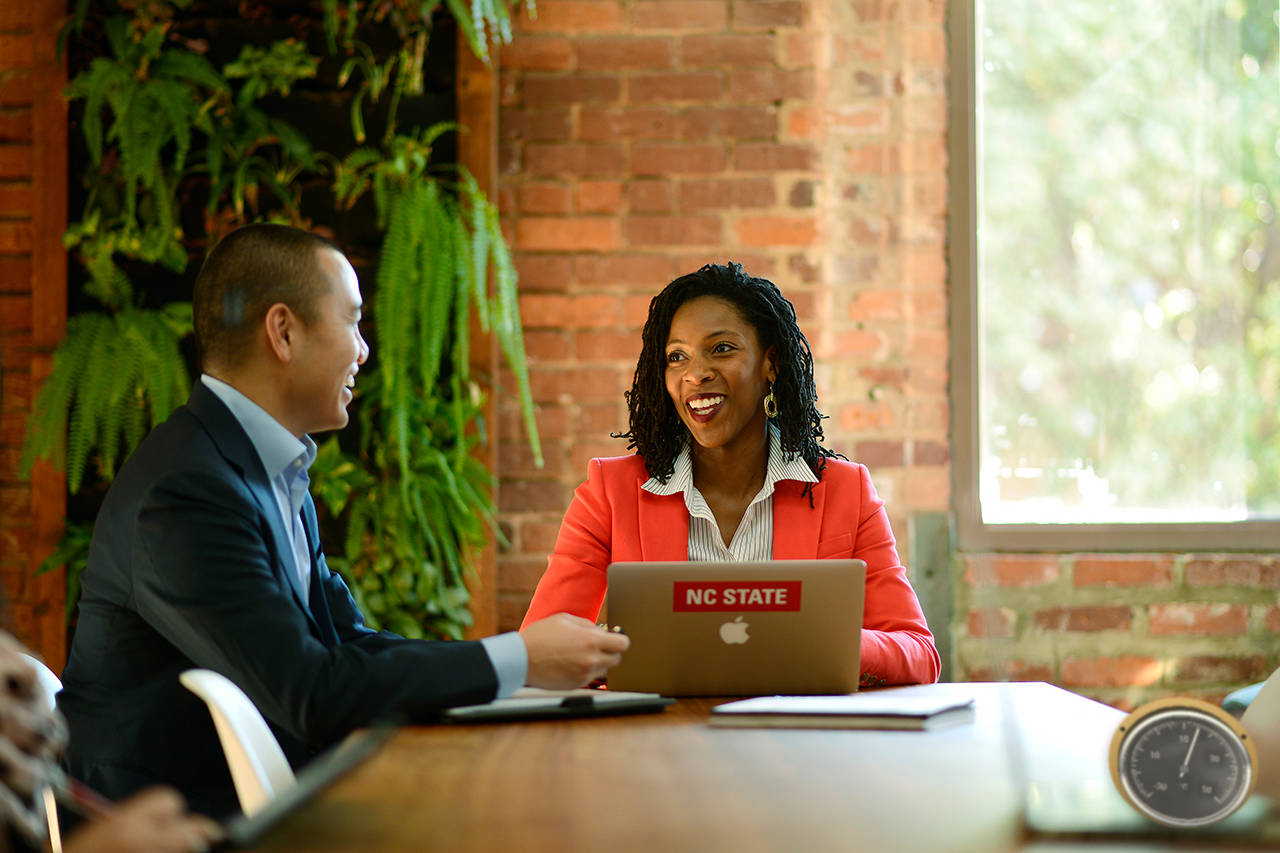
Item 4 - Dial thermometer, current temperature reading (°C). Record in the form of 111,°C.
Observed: 15,°C
